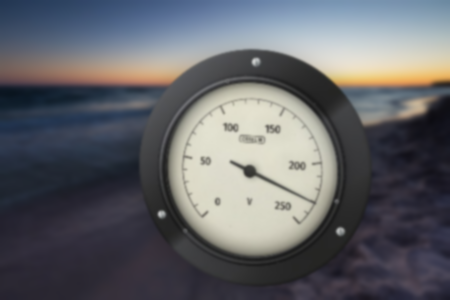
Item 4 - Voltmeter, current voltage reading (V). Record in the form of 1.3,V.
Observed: 230,V
